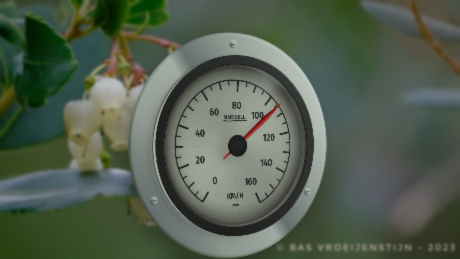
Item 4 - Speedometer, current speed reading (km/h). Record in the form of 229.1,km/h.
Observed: 105,km/h
